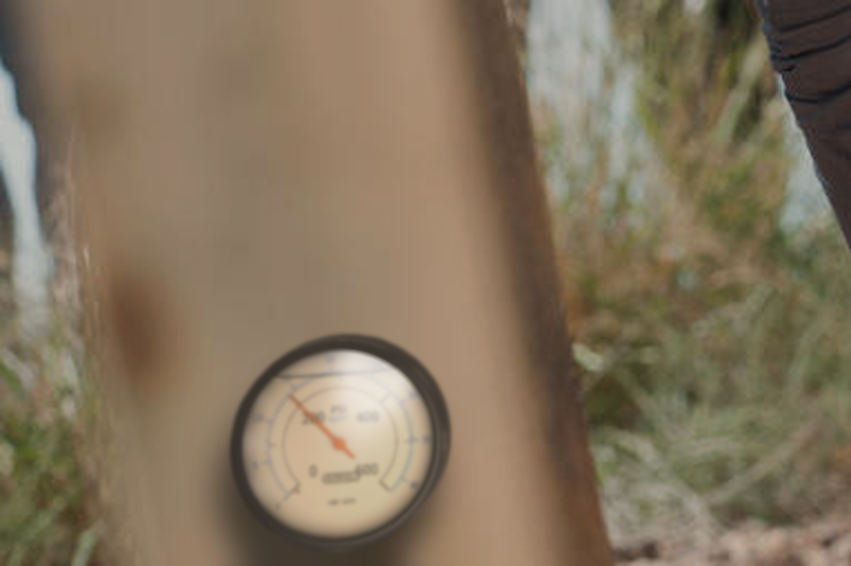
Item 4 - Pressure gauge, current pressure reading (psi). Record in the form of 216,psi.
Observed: 200,psi
